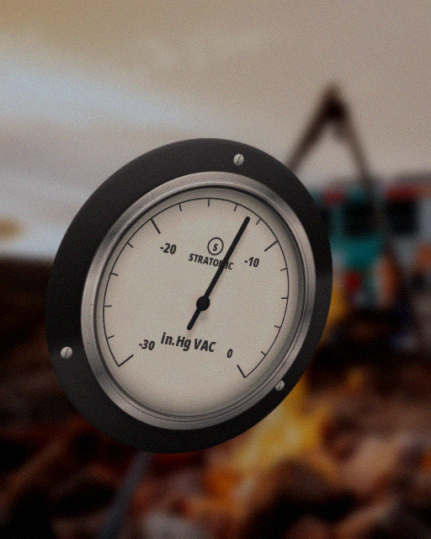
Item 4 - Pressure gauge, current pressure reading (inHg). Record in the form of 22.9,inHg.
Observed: -13,inHg
